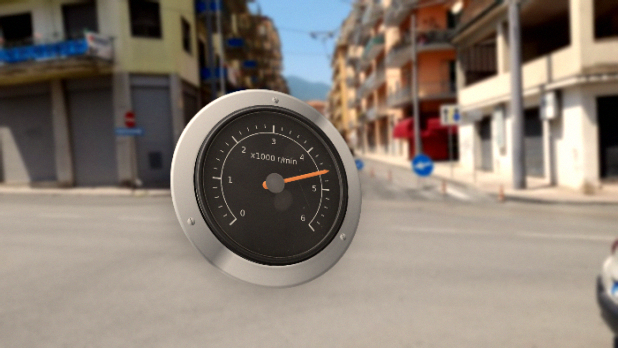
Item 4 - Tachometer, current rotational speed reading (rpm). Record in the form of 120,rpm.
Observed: 4600,rpm
